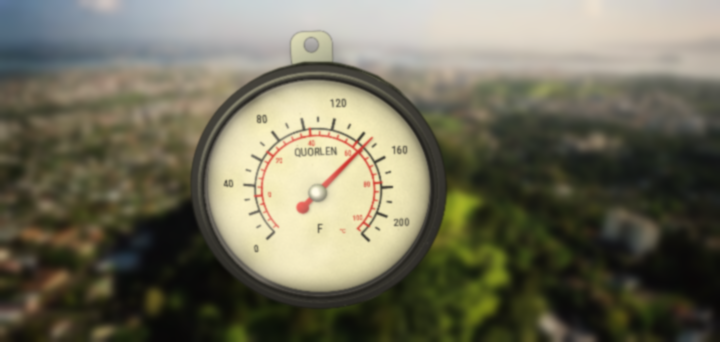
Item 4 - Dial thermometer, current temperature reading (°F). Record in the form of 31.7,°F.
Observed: 145,°F
